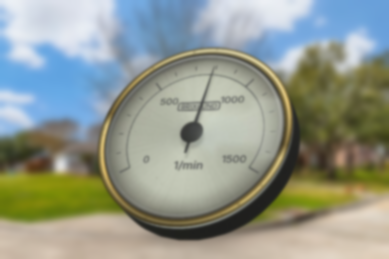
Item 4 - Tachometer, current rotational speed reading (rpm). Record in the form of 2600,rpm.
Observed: 800,rpm
